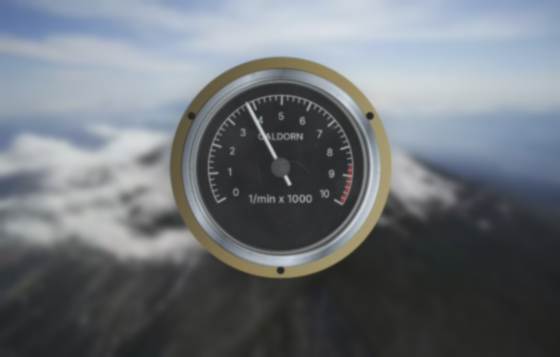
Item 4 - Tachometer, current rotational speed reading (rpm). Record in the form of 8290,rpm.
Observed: 3800,rpm
